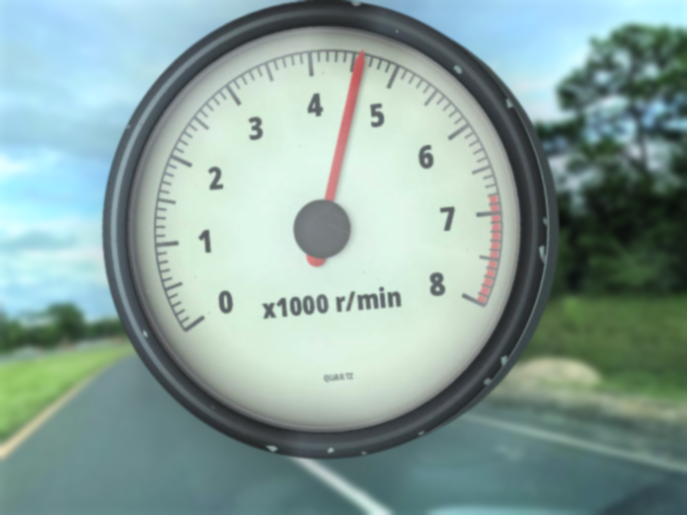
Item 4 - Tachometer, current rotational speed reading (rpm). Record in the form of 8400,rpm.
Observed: 4600,rpm
